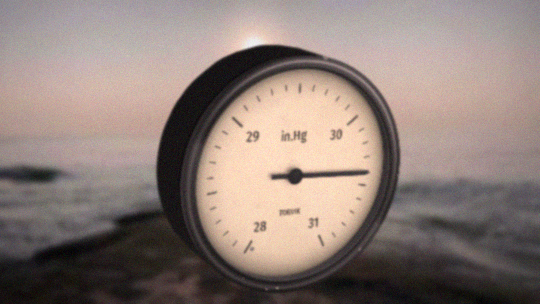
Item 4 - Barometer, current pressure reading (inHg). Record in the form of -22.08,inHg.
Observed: 30.4,inHg
